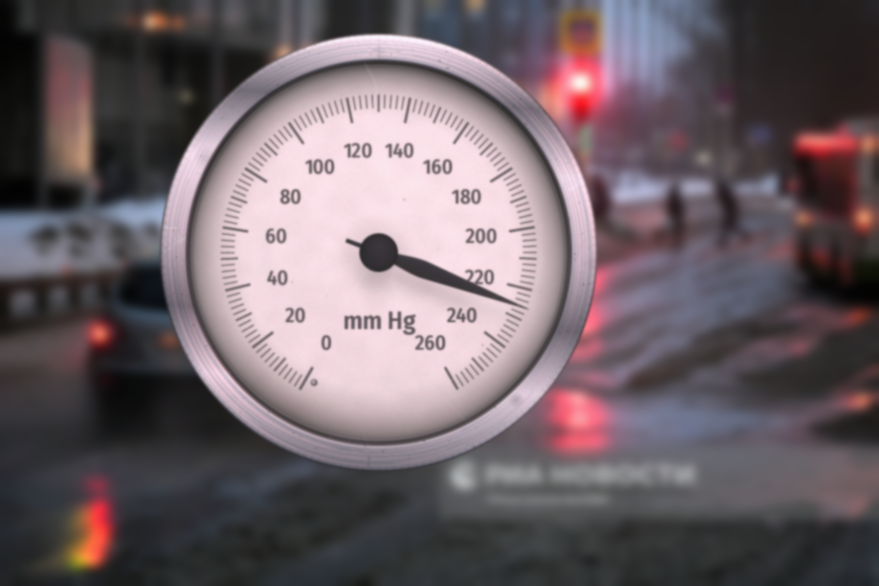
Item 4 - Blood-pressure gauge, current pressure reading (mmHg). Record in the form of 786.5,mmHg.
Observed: 226,mmHg
